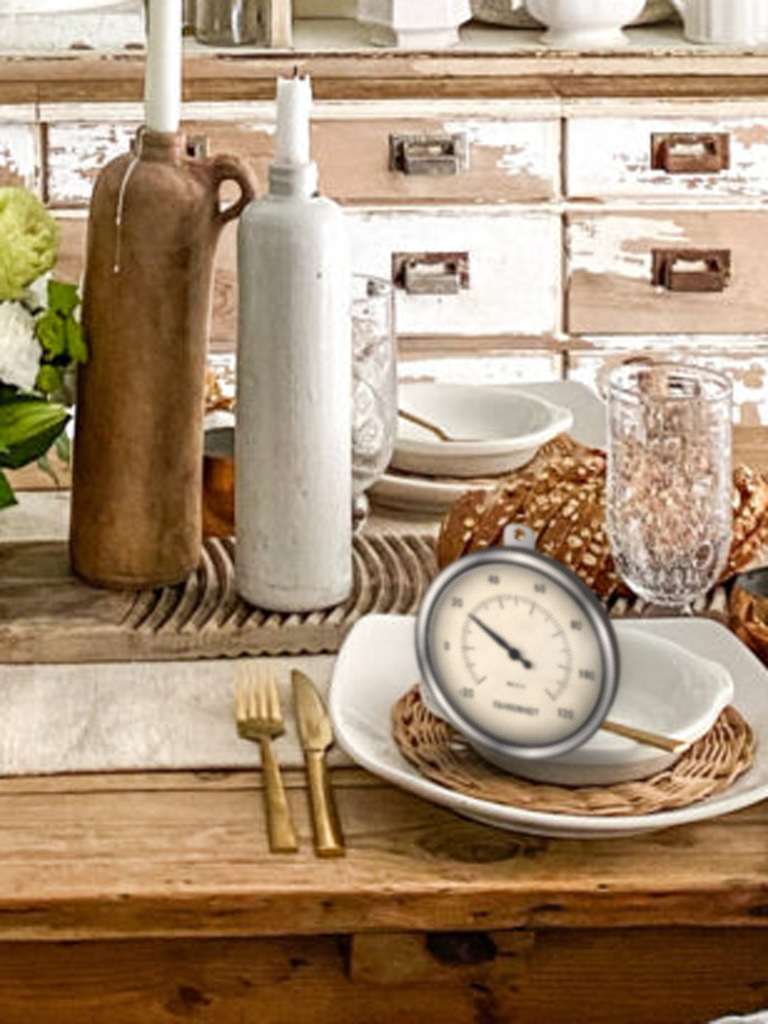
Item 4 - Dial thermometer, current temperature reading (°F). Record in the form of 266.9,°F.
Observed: 20,°F
